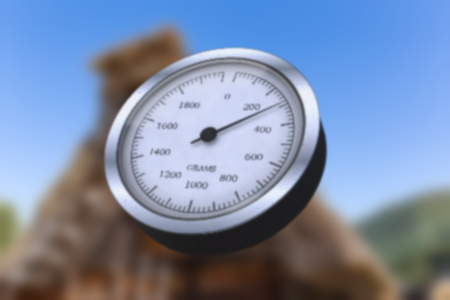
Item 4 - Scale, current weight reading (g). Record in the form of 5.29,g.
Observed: 300,g
